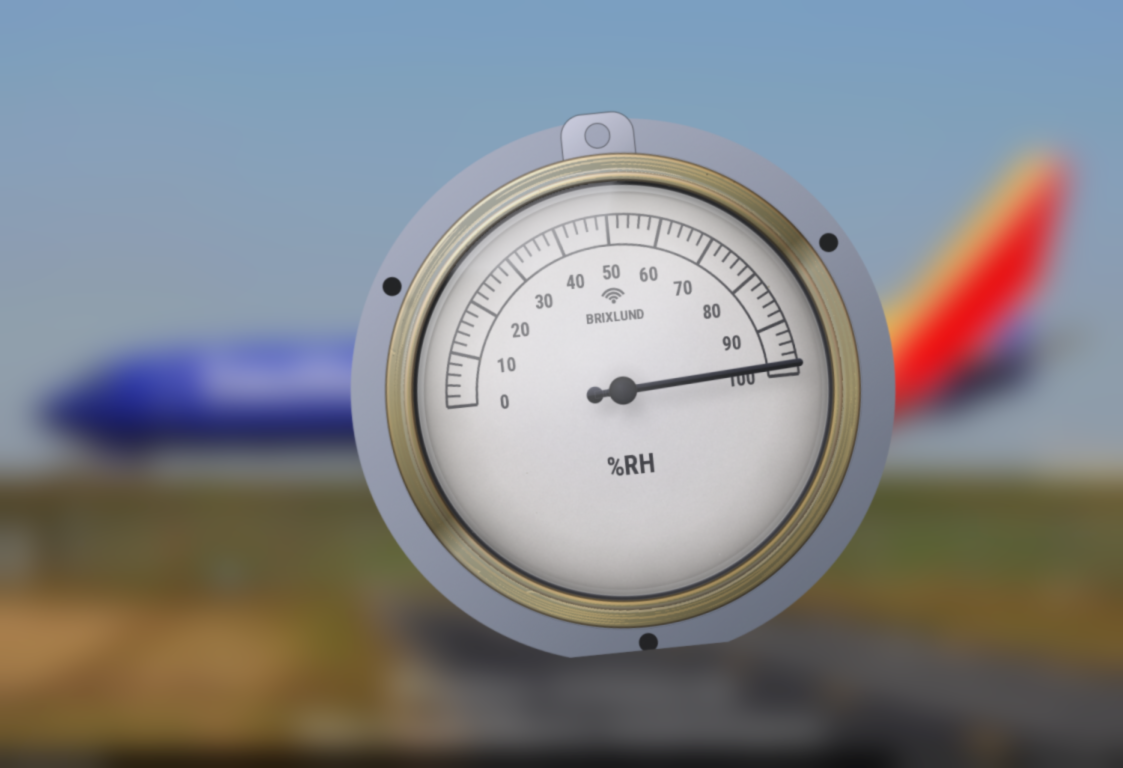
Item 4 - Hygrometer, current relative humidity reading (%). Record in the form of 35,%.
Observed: 98,%
